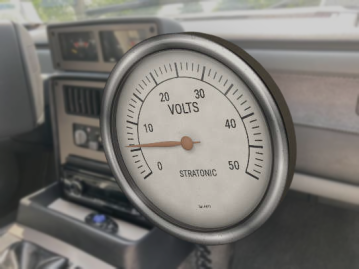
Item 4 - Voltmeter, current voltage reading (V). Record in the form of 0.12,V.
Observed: 6,V
